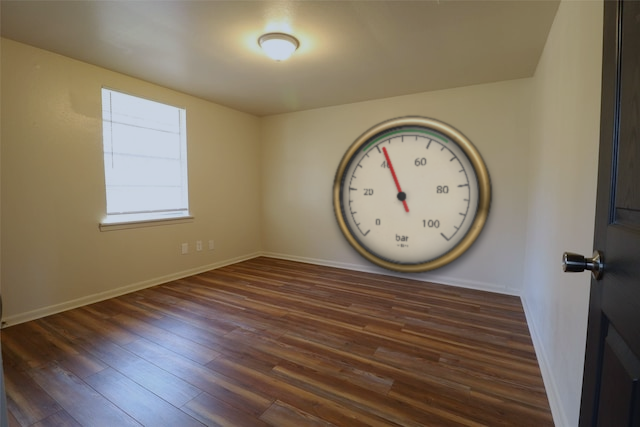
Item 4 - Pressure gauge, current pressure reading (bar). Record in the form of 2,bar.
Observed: 42.5,bar
